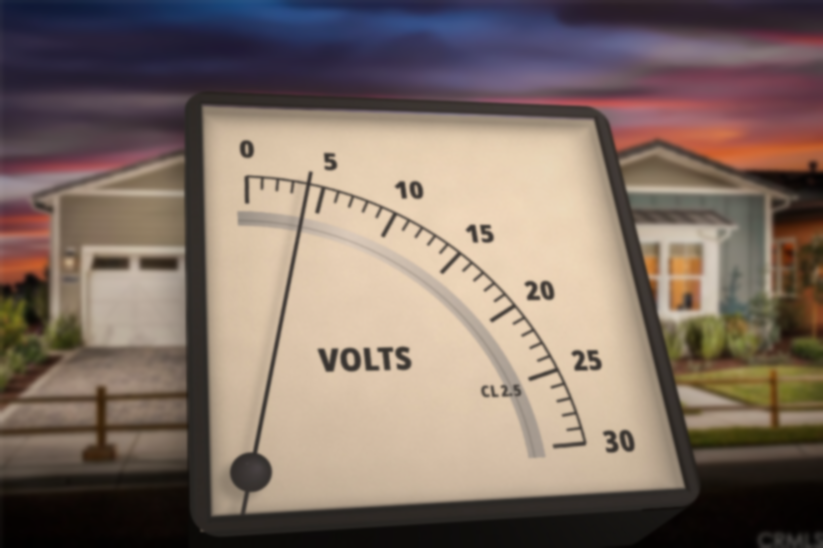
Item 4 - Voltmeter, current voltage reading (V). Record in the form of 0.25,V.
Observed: 4,V
